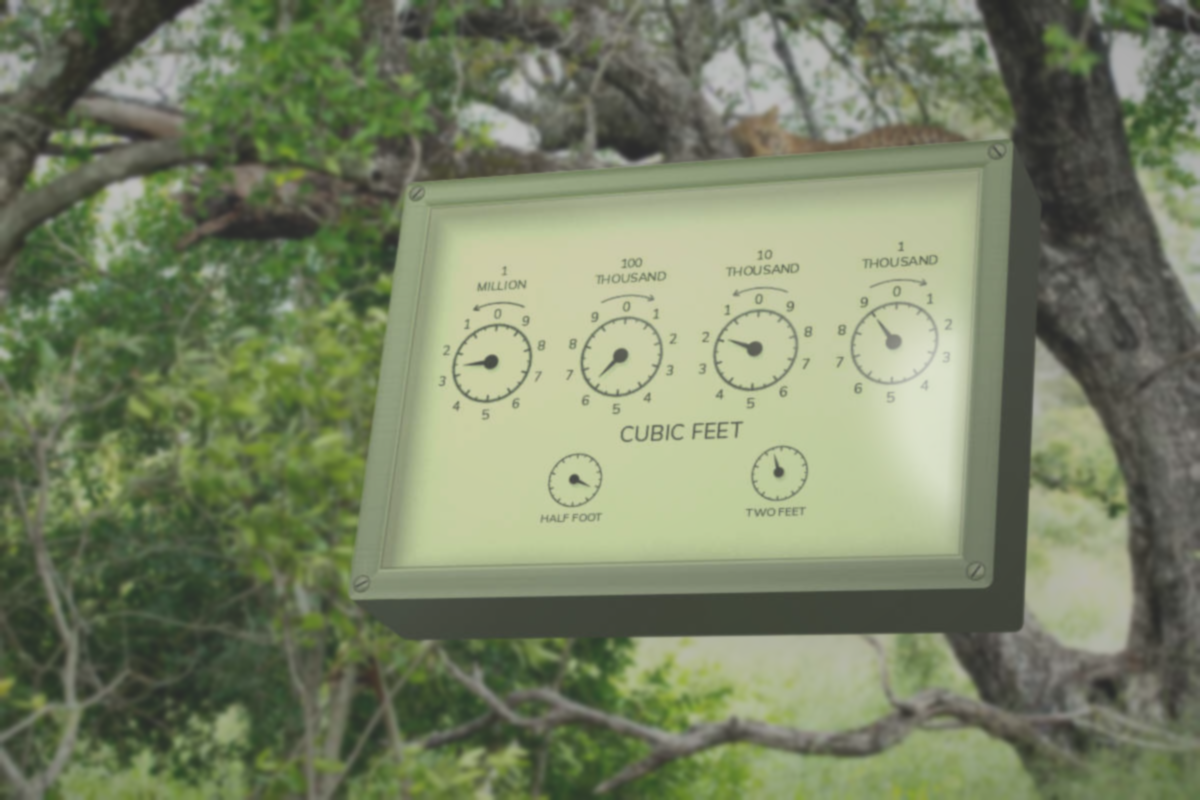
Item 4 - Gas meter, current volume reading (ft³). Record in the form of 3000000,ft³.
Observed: 261900,ft³
